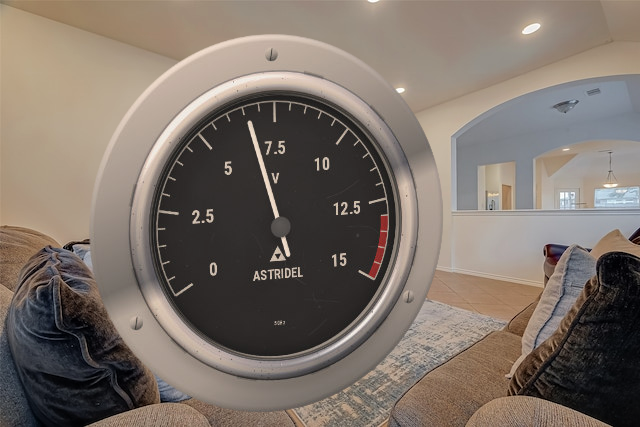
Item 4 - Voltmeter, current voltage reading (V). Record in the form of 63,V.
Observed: 6.5,V
